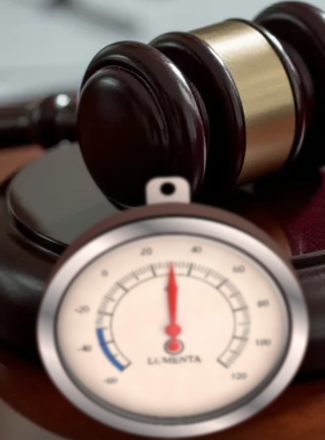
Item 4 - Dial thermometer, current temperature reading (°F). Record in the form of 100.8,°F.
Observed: 30,°F
